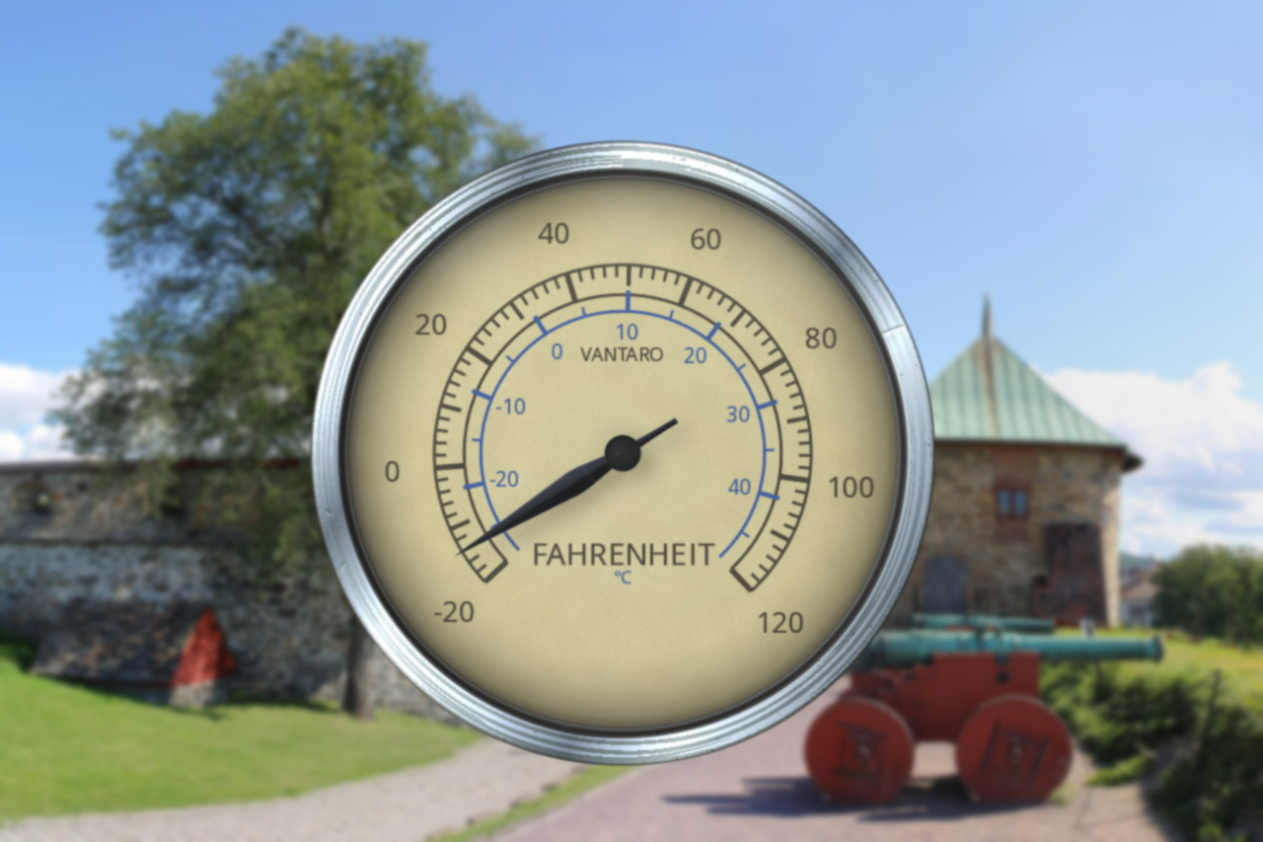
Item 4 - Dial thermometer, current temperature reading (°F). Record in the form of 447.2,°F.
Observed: -14,°F
